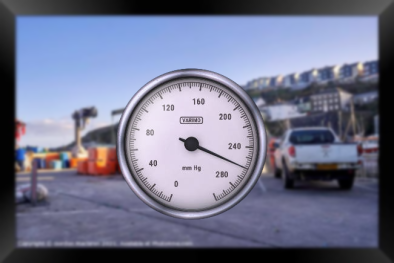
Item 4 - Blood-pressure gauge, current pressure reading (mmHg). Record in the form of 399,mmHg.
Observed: 260,mmHg
